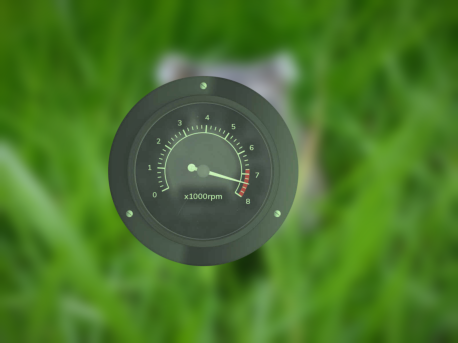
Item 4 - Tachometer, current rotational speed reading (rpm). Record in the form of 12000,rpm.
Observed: 7400,rpm
